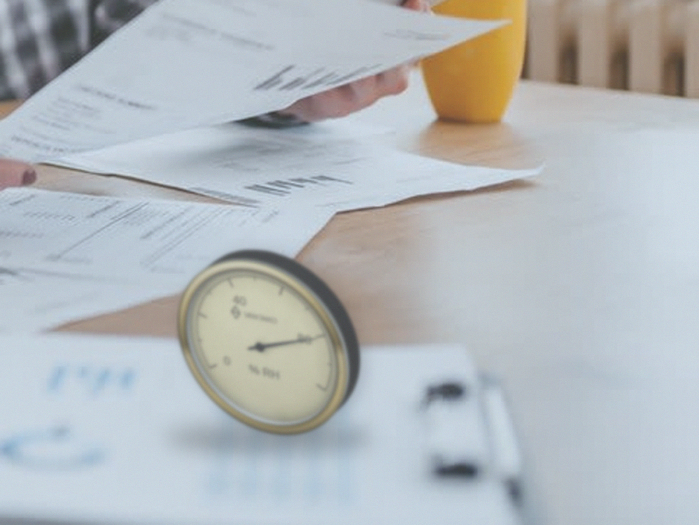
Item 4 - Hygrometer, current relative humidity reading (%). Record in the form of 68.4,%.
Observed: 80,%
